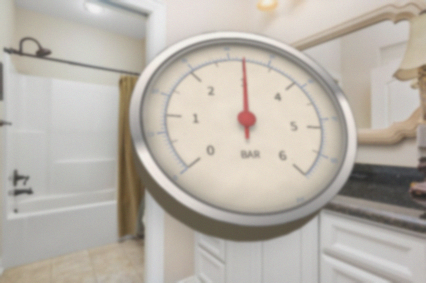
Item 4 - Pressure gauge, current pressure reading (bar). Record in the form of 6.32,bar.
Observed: 3,bar
